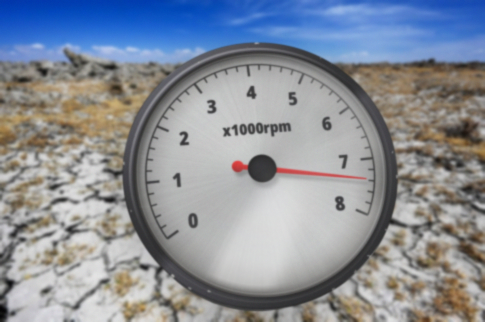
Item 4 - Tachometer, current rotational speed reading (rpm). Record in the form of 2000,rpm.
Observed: 7400,rpm
